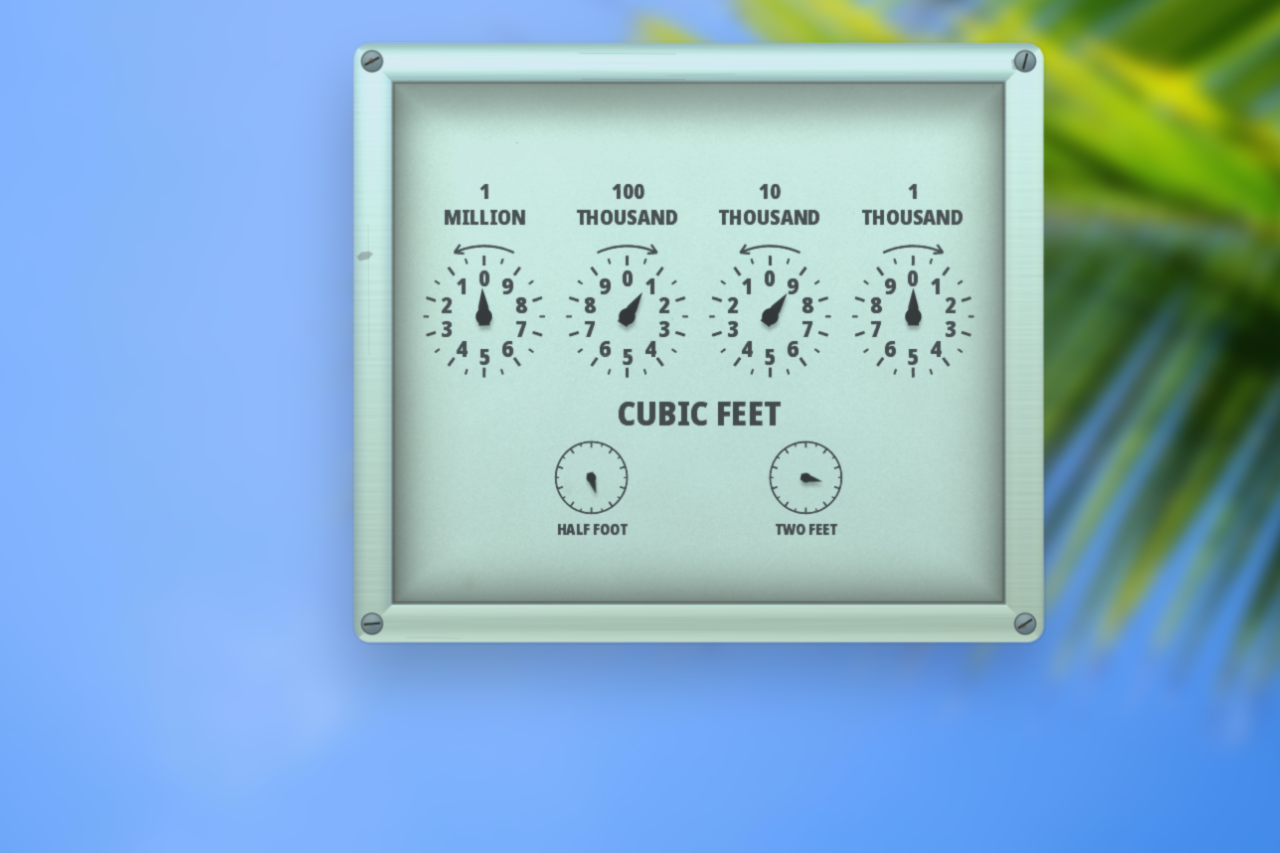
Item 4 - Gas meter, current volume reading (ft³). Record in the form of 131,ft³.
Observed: 9000,ft³
